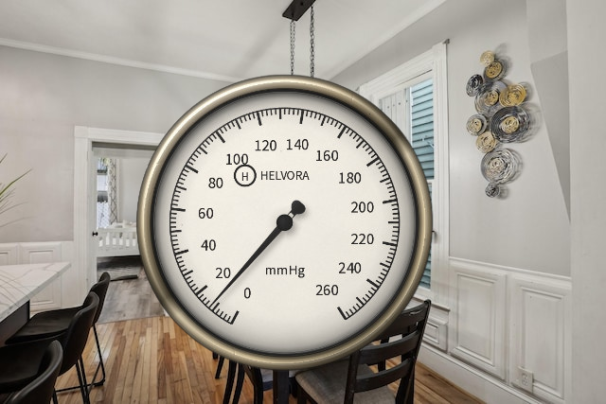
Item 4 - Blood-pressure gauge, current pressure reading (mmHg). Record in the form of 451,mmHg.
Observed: 12,mmHg
